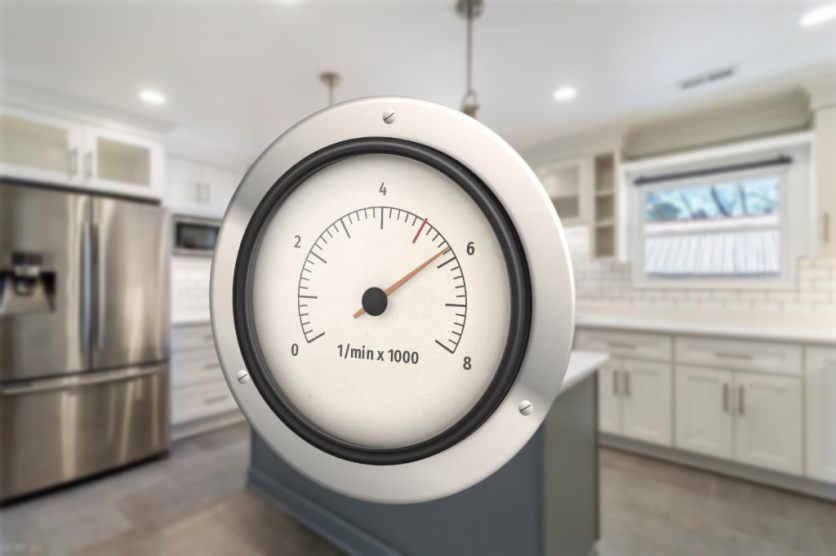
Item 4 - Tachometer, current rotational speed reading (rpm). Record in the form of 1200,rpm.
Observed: 5800,rpm
